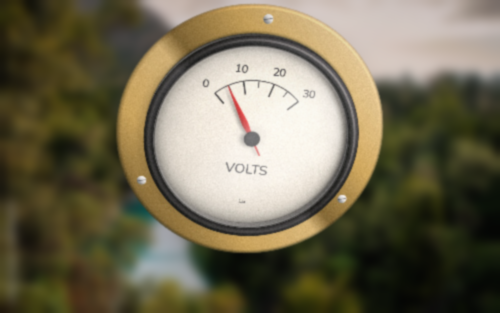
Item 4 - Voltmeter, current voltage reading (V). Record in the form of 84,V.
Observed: 5,V
